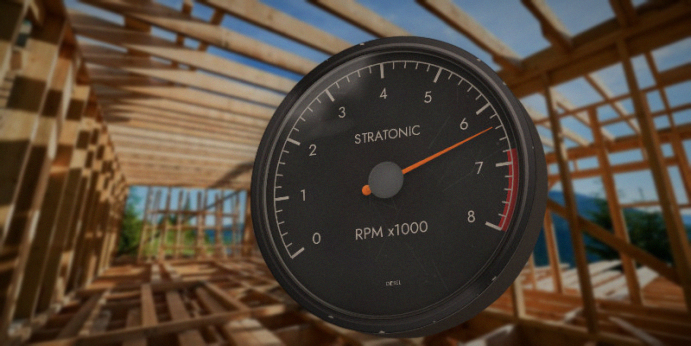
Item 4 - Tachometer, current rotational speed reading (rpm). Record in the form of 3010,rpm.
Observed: 6400,rpm
